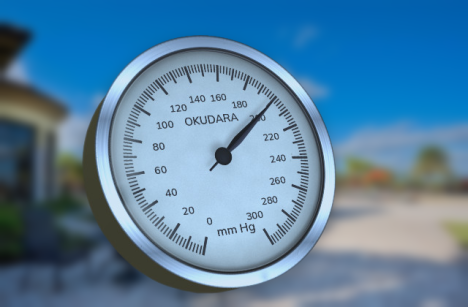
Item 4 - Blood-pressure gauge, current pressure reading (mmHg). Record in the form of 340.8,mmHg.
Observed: 200,mmHg
